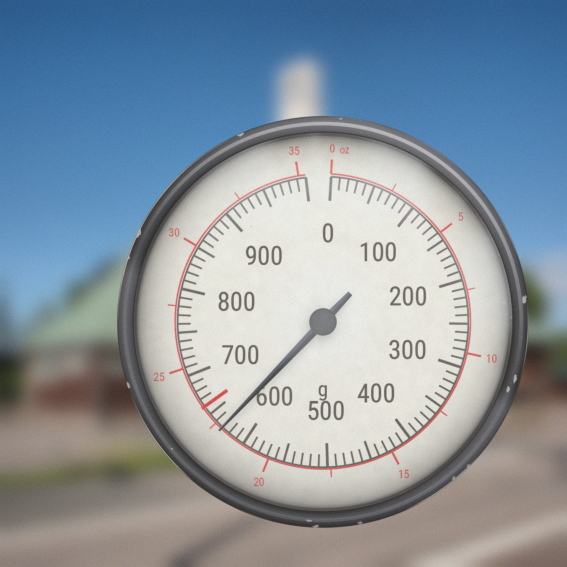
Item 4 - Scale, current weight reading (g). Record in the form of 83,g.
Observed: 630,g
